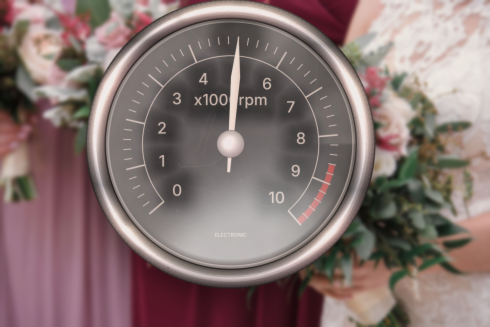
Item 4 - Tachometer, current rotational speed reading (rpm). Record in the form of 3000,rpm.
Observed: 5000,rpm
